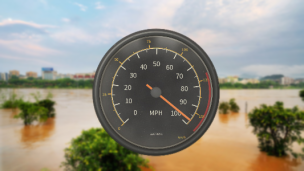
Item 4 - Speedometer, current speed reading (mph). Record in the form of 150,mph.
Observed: 97.5,mph
